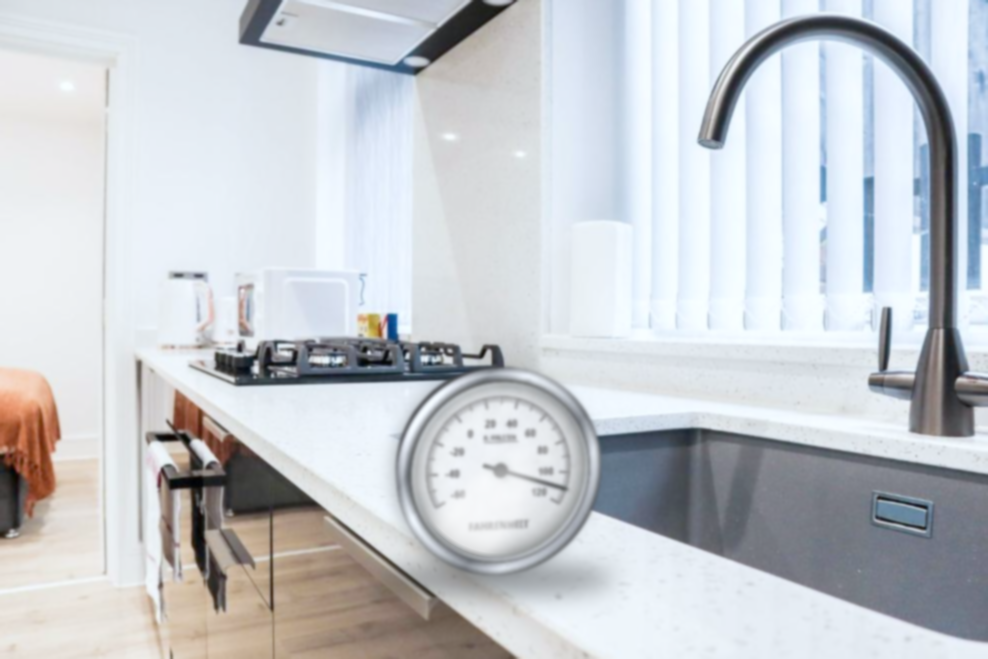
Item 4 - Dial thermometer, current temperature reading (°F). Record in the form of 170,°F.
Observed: 110,°F
